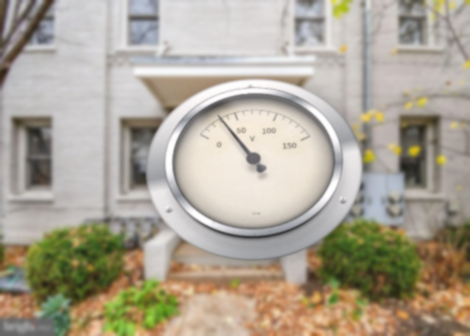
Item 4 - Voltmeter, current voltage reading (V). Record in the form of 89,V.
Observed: 30,V
